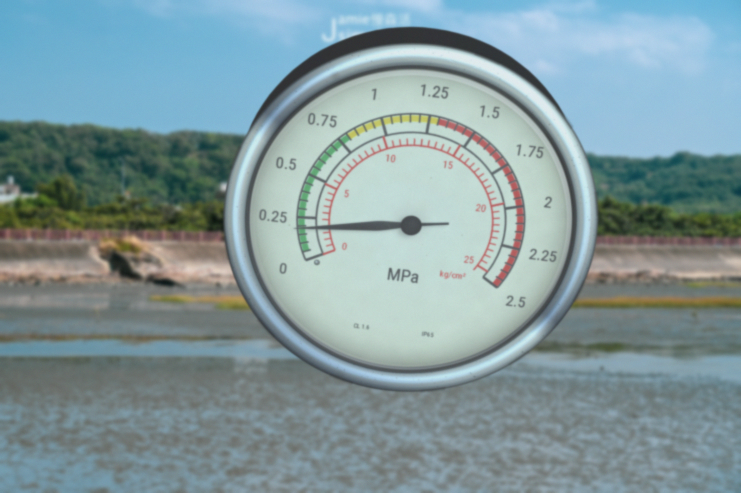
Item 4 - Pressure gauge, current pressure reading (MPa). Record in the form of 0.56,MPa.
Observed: 0.2,MPa
